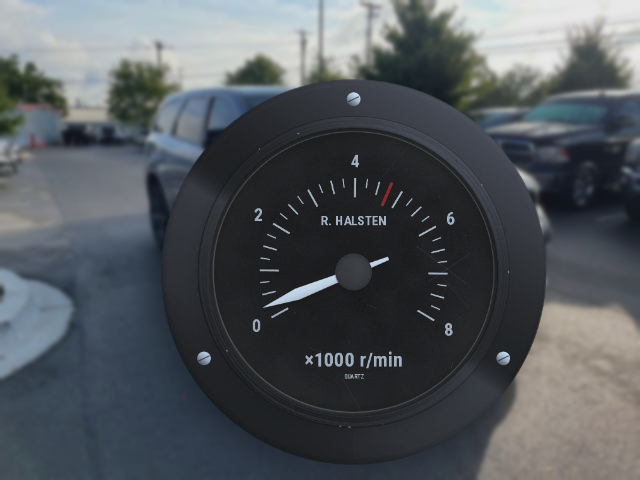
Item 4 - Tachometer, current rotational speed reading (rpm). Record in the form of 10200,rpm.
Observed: 250,rpm
